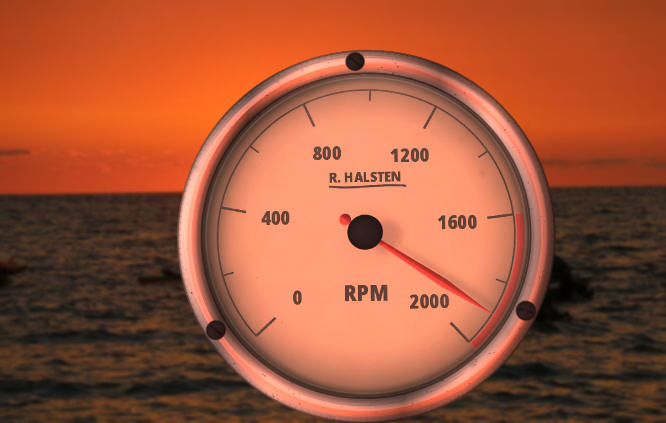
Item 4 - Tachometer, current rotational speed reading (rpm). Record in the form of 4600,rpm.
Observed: 1900,rpm
